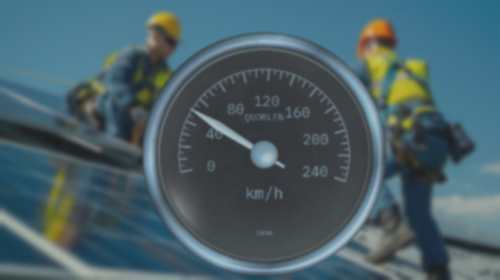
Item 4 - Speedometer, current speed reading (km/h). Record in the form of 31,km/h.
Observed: 50,km/h
